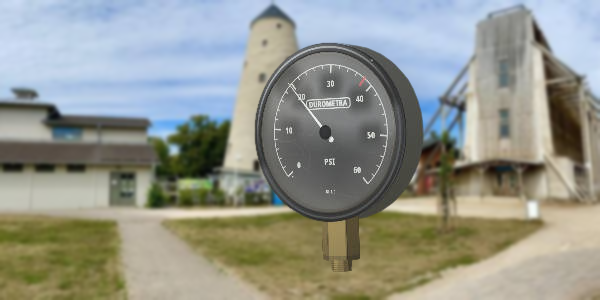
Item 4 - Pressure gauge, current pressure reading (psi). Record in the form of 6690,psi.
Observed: 20,psi
